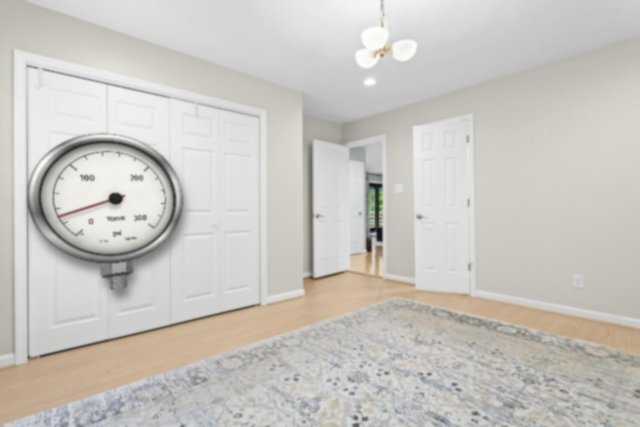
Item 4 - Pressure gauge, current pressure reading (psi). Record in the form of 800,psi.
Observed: 30,psi
